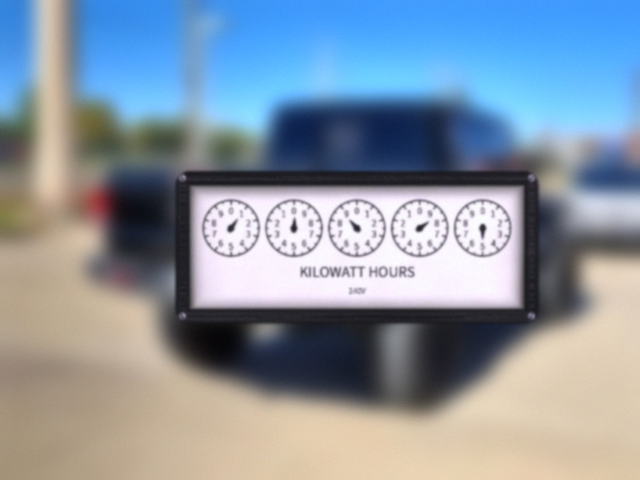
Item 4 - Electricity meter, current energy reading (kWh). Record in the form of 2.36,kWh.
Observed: 9885,kWh
